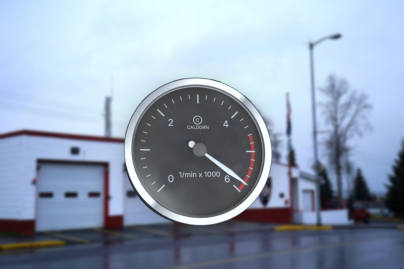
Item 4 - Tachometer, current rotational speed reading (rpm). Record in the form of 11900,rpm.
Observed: 5800,rpm
